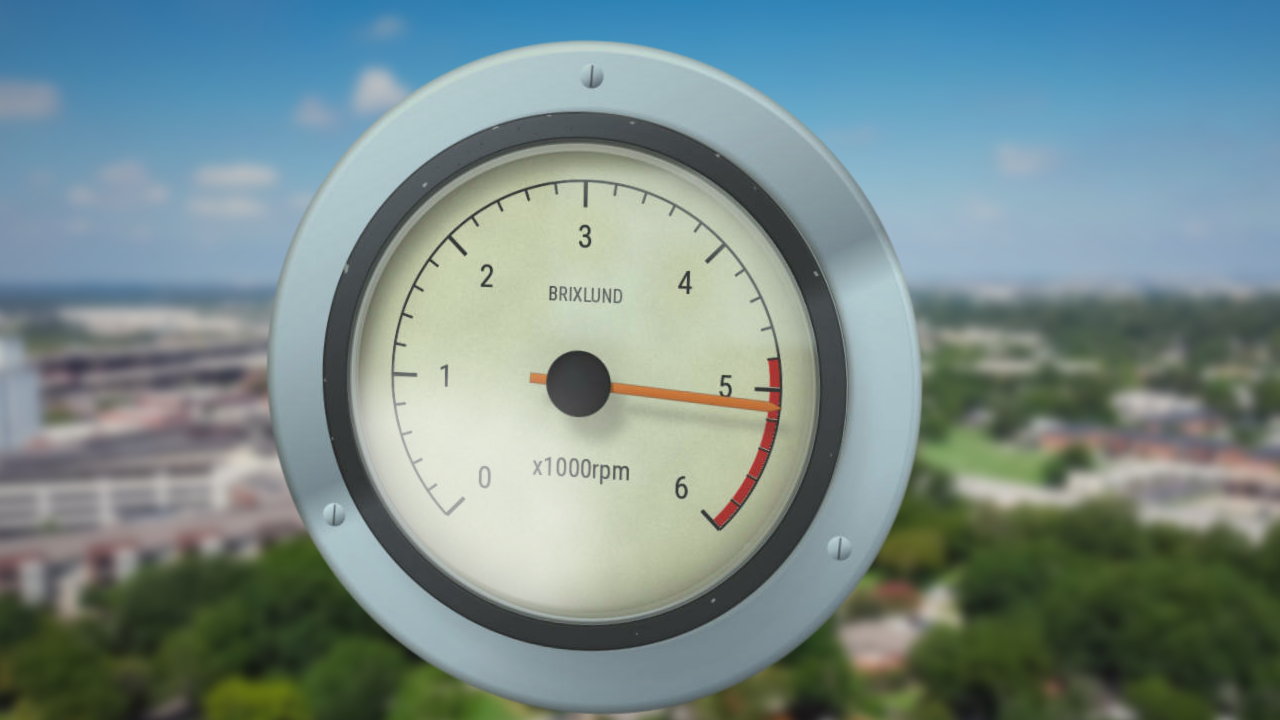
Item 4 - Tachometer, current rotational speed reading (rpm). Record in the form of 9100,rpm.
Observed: 5100,rpm
